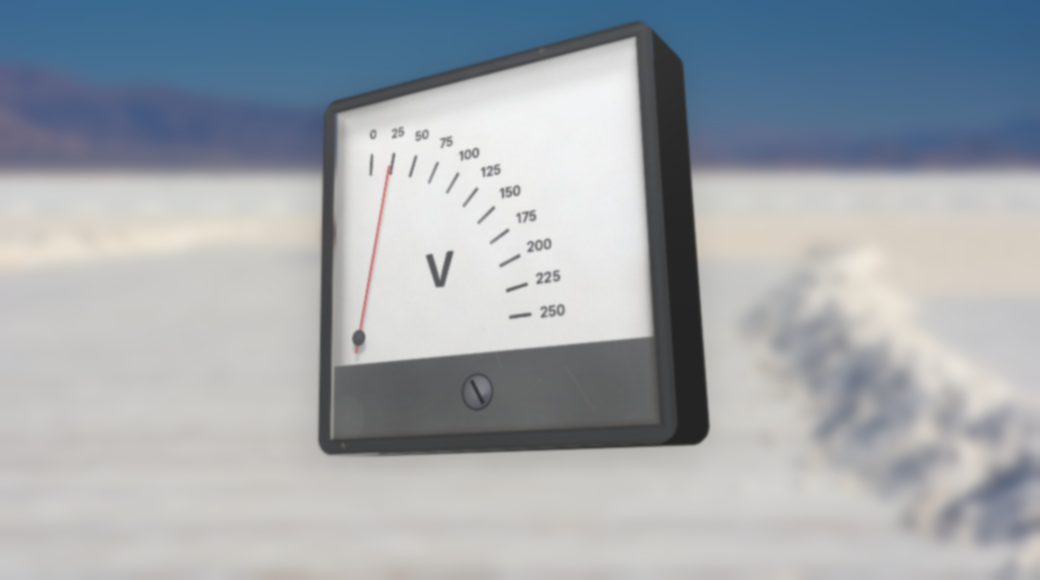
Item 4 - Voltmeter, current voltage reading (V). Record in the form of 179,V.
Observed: 25,V
